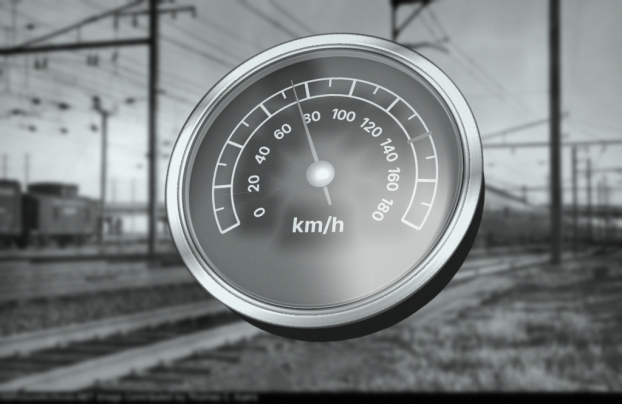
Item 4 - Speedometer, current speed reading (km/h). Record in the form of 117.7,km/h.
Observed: 75,km/h
